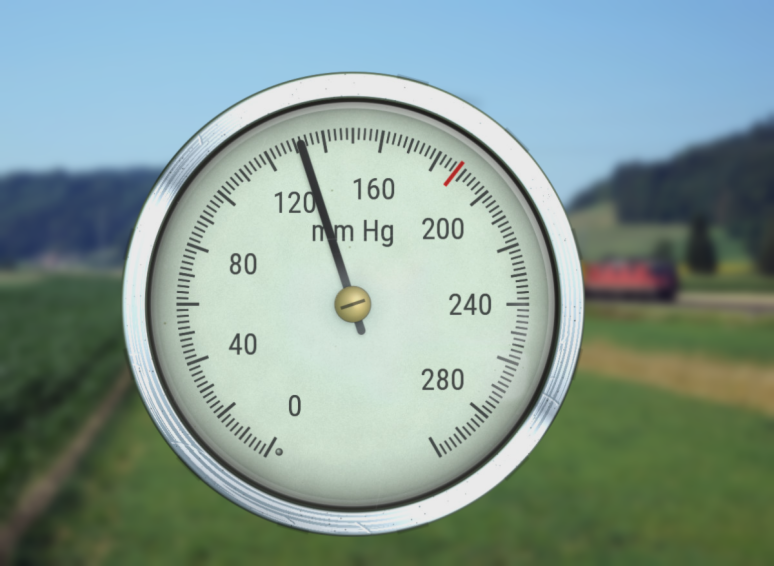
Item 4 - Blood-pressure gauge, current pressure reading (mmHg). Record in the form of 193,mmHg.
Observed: 132,mmHg
